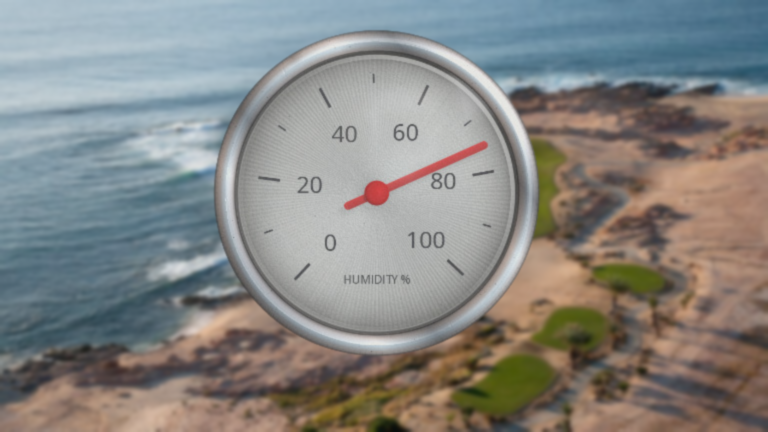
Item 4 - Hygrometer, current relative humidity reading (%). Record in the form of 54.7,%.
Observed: 75,%
